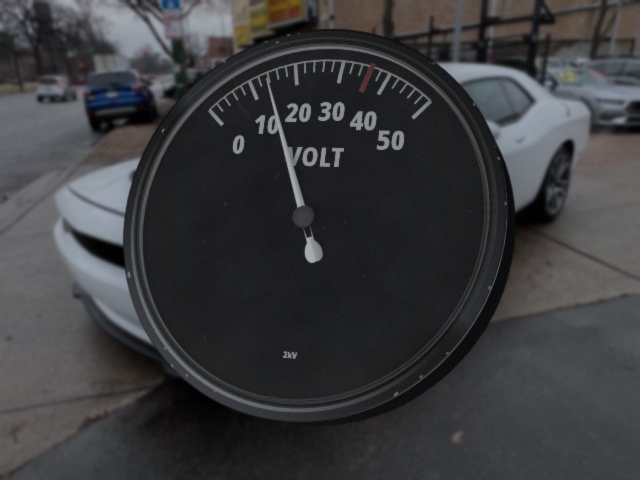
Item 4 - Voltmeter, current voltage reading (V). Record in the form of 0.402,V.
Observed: 14,V
